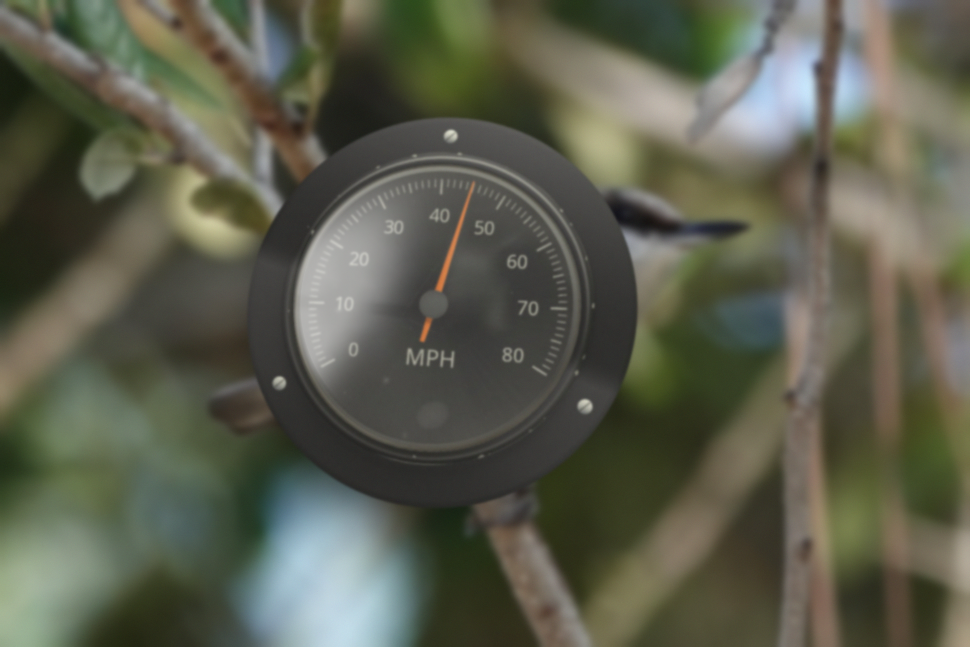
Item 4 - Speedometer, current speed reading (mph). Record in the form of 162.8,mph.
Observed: 45,mph
